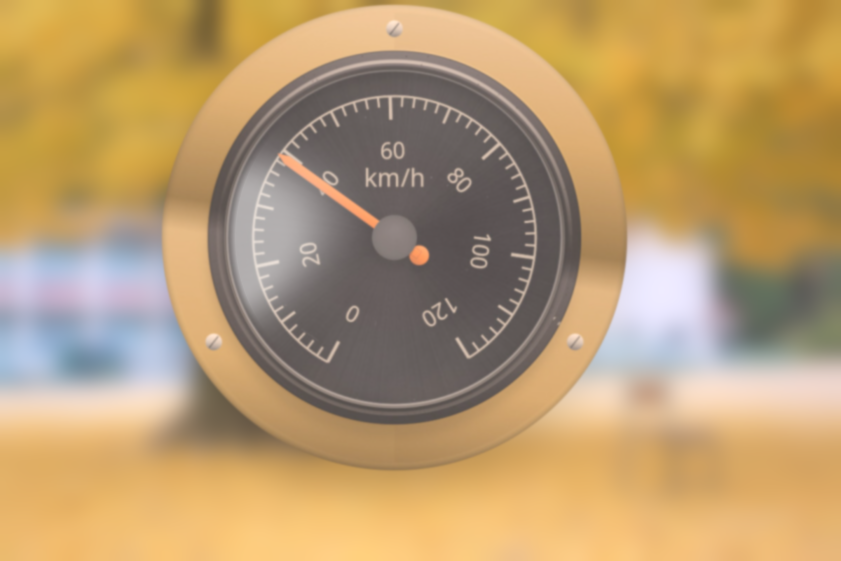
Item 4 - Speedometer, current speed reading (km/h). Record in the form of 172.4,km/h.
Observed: 39,km/h
